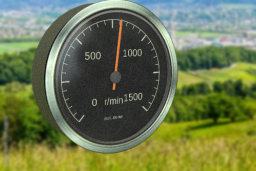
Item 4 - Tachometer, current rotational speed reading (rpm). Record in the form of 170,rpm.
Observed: 800,rpm
